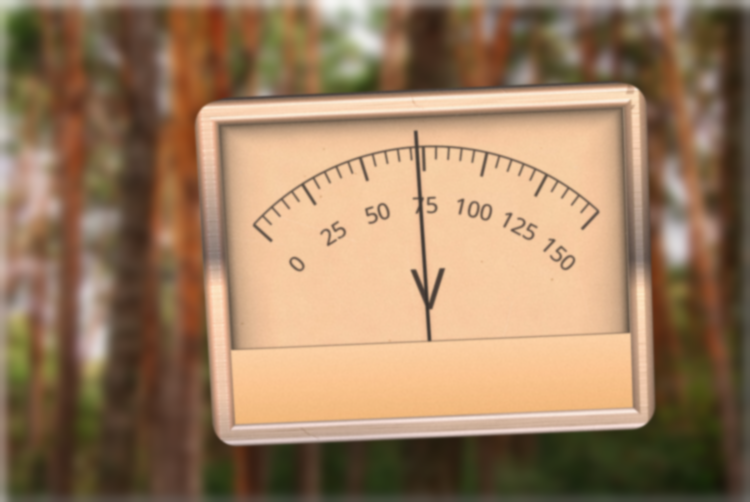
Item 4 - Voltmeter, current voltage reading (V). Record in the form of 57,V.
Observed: 72.5,V
